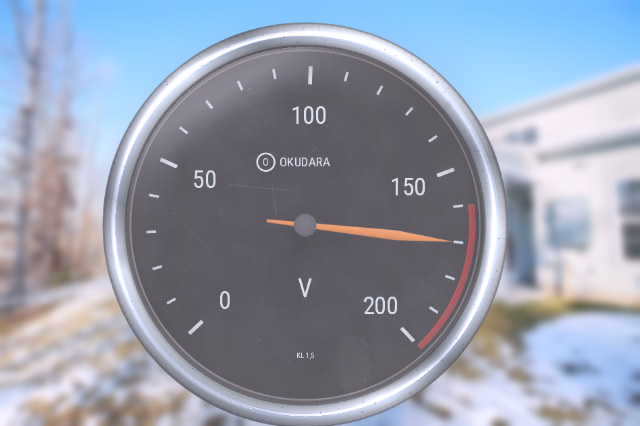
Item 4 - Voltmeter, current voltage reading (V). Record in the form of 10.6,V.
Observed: 170,V
